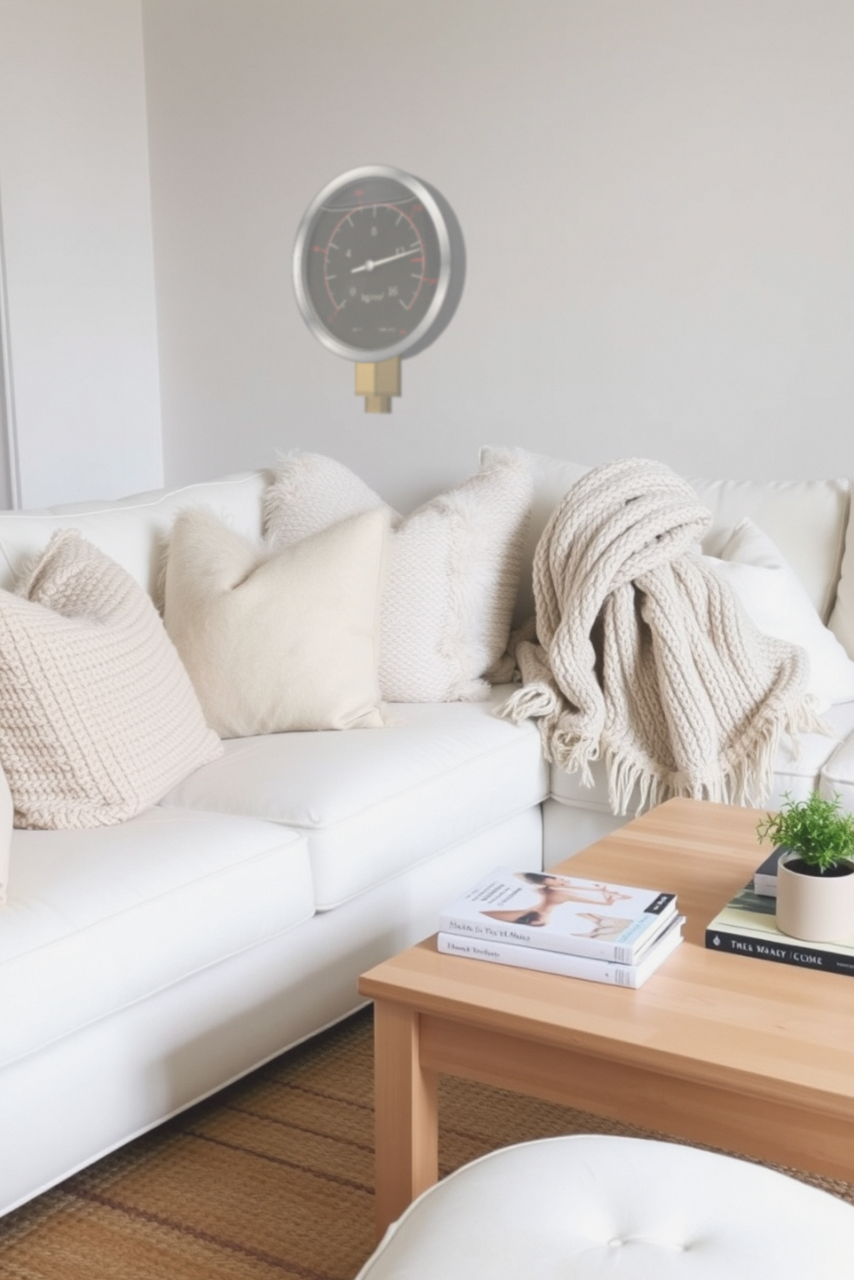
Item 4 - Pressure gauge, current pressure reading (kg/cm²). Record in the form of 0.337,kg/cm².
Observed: 12.5,kg/cm²
